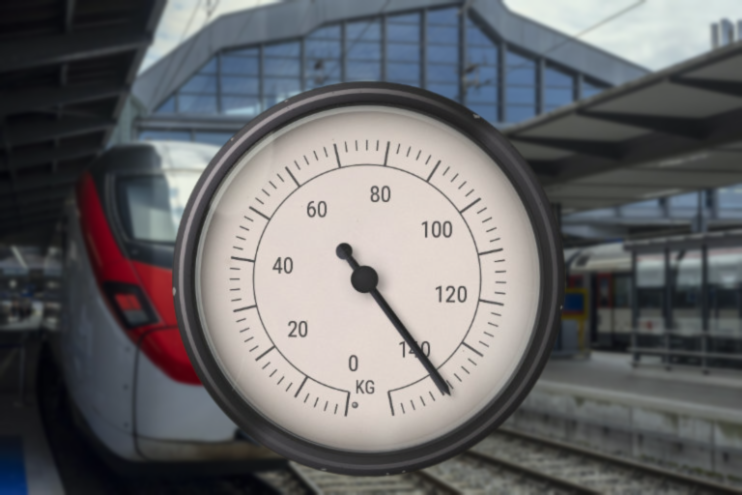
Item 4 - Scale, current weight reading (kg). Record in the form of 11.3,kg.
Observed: 139,kg
